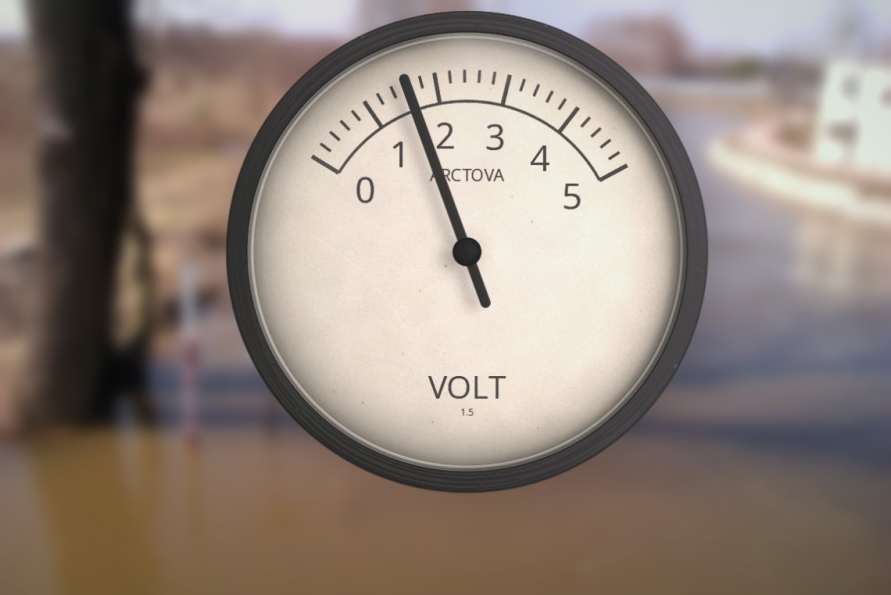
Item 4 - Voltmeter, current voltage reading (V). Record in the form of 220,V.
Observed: 1.6,V
